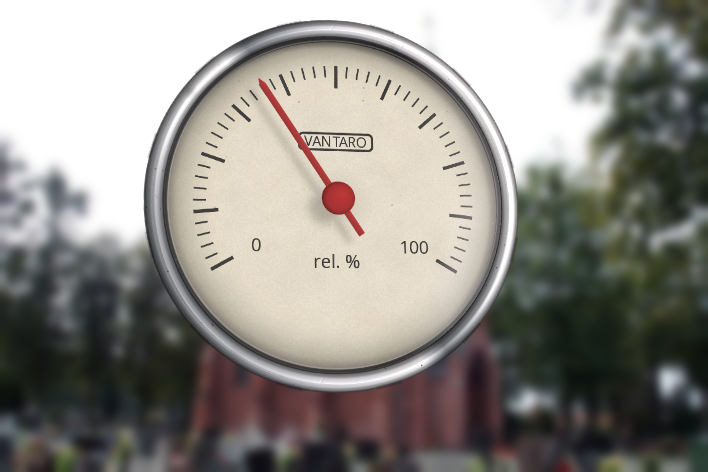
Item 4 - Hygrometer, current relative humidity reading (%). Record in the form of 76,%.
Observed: 36,%
